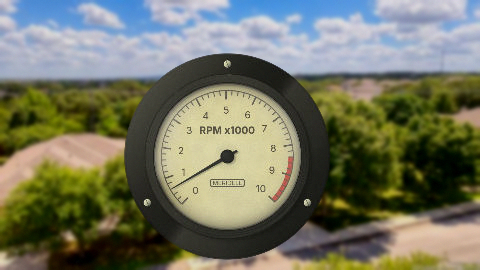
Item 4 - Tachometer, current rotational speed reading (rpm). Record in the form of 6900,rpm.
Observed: 600,rpm
